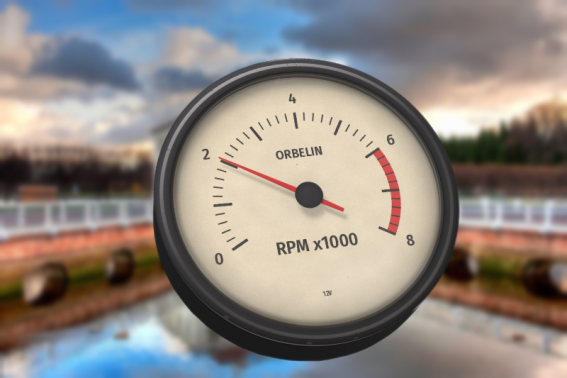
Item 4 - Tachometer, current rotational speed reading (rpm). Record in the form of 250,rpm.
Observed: 2000,rpm
